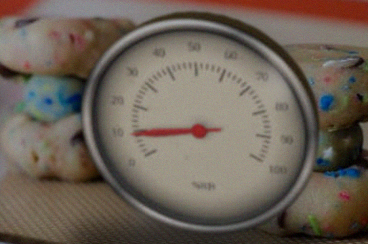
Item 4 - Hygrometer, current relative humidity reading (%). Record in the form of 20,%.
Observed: 10,%
